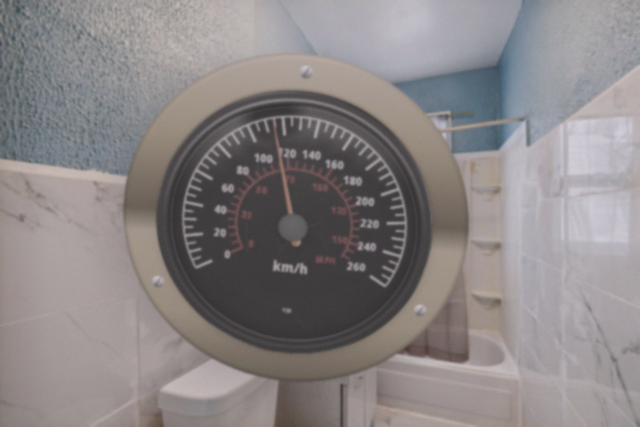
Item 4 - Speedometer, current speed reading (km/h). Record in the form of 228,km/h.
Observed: 115,km/h
